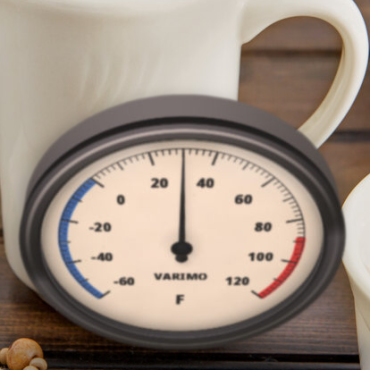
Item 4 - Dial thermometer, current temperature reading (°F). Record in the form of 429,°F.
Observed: 30,°F
